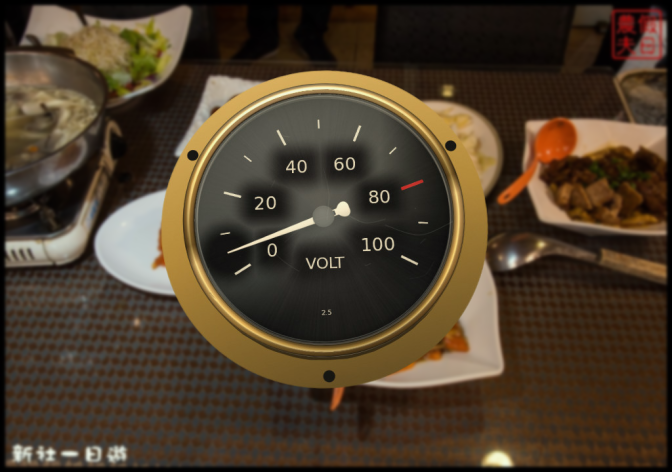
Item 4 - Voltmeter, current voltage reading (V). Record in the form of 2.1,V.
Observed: 5,V
